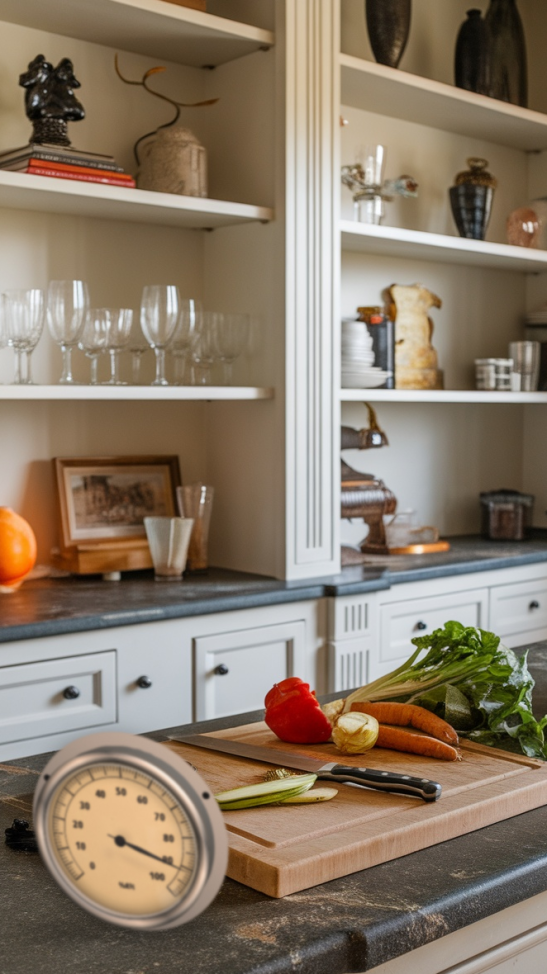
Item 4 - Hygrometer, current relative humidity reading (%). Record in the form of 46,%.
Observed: 90,%
